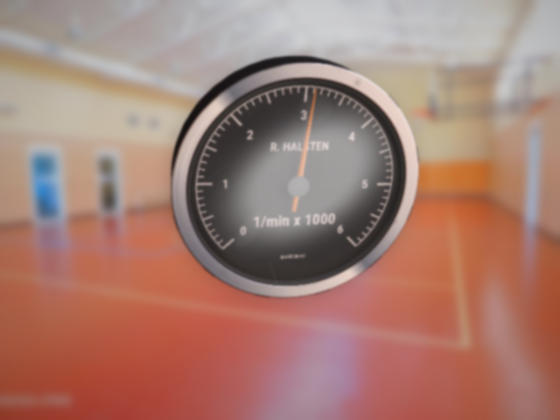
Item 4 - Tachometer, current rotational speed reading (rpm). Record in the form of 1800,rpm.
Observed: 3100,rpm
